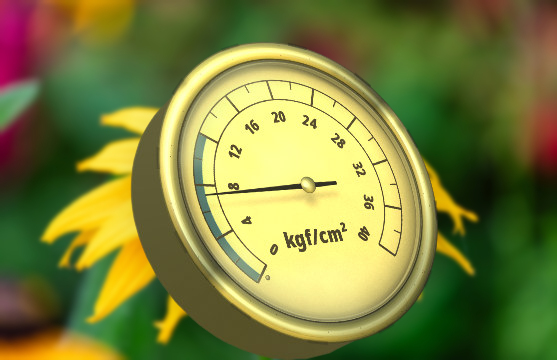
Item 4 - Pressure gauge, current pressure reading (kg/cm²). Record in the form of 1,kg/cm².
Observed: 7,kg/cm²
